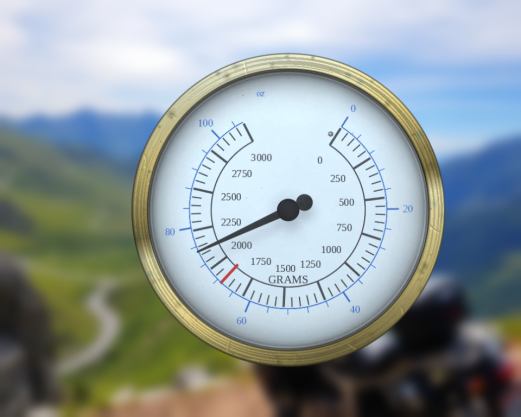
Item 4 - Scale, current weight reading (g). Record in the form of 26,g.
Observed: 2125,g
